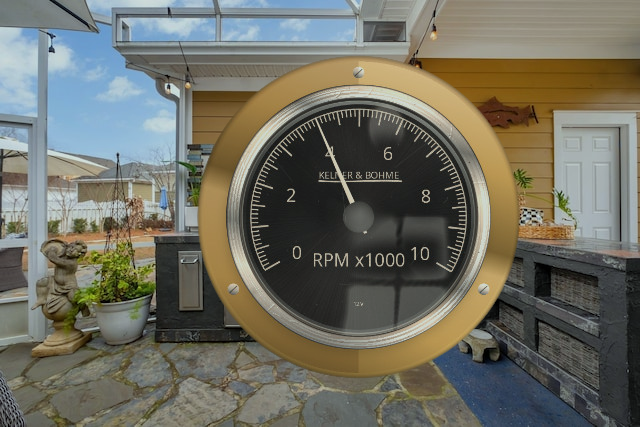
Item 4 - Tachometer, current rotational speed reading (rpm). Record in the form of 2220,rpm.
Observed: 4000,rpm
